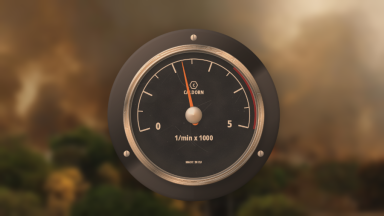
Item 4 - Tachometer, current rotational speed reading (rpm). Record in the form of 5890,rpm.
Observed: 2250,rpm
